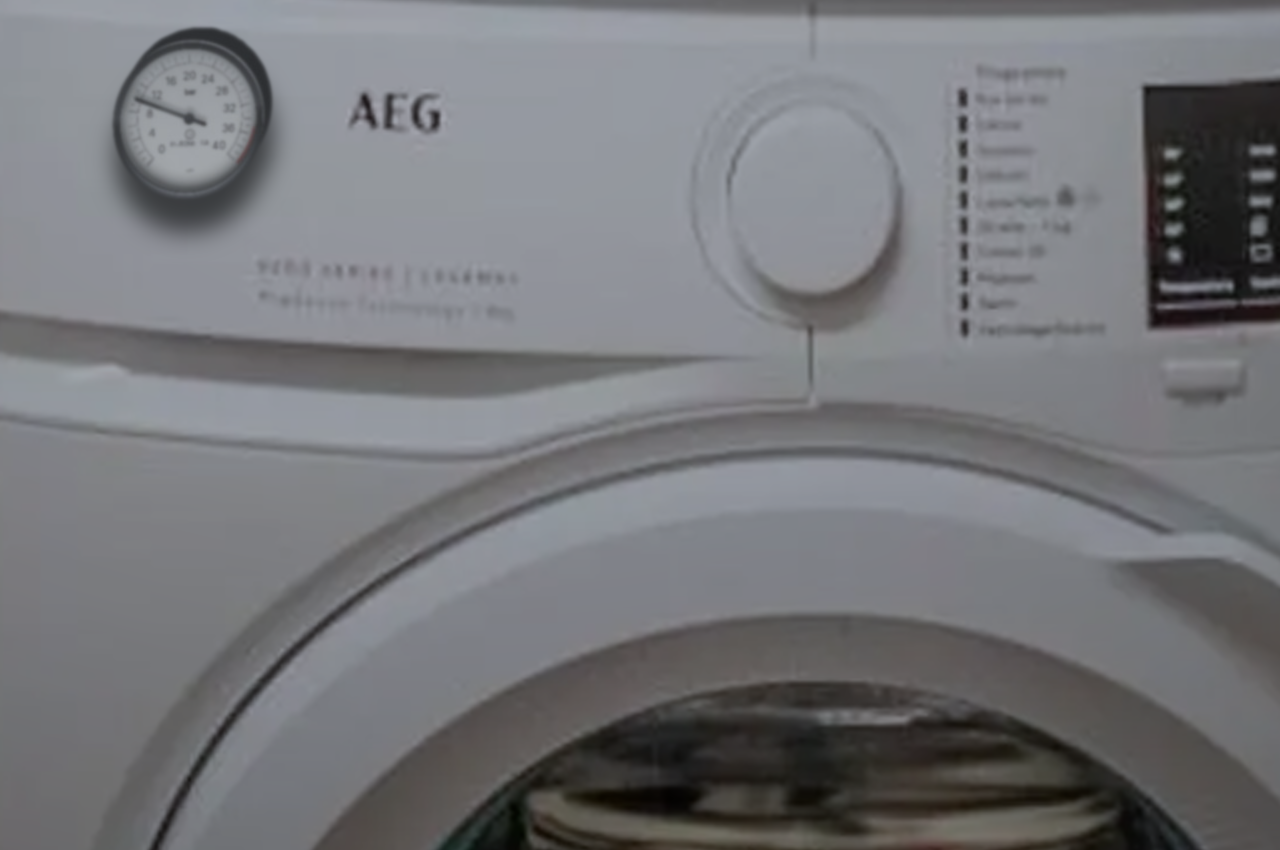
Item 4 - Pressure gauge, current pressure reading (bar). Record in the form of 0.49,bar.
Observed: 10,bar
